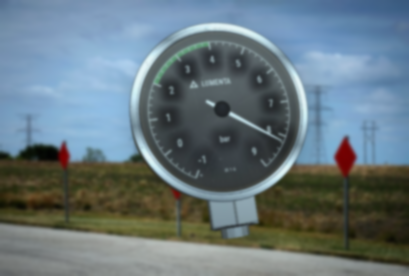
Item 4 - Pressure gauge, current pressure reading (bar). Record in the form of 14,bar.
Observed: 8.2,bar
